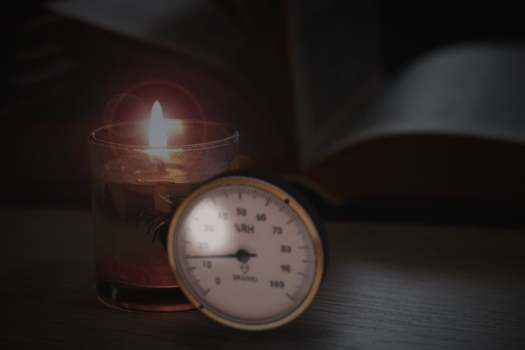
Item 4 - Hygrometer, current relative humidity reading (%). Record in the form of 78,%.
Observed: 15,%
